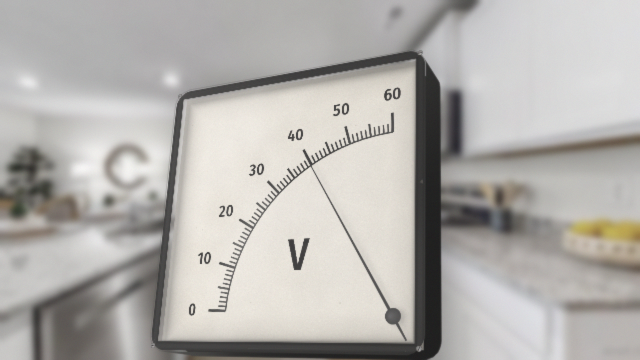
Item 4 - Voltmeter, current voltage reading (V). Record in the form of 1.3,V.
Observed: 40,V
